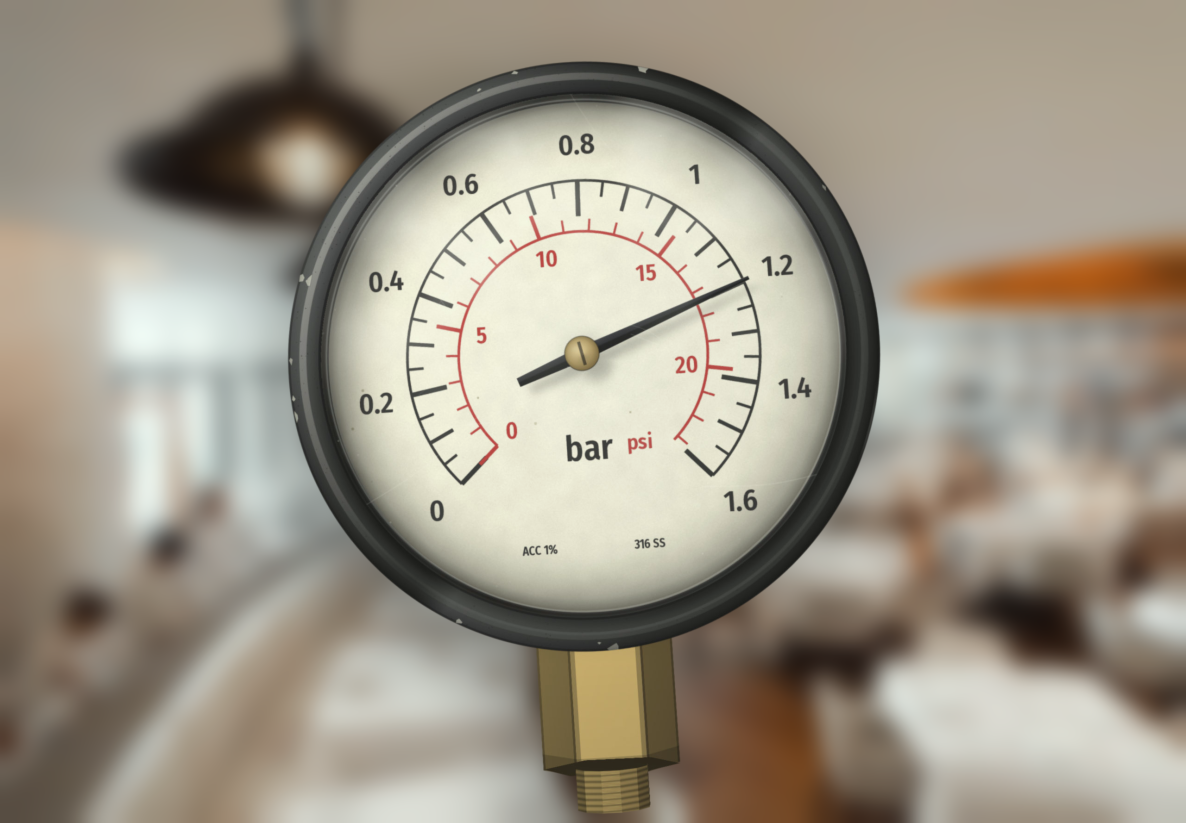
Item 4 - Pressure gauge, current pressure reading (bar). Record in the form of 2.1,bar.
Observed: 1.2,bar
